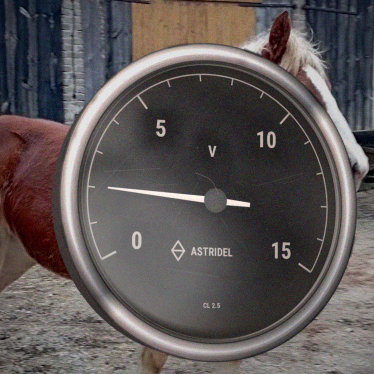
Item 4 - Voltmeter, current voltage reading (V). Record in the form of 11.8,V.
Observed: 2,V
